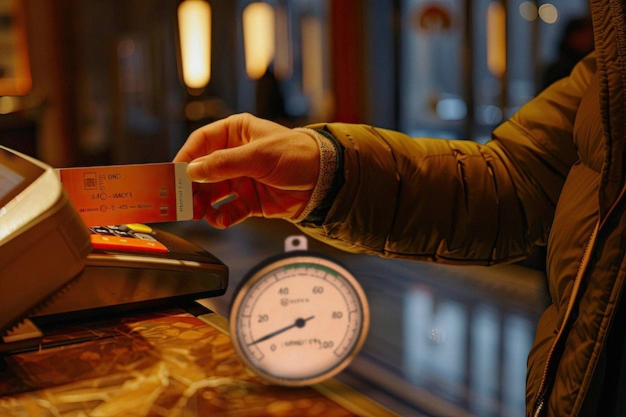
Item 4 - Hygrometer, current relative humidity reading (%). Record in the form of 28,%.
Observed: 8,%
